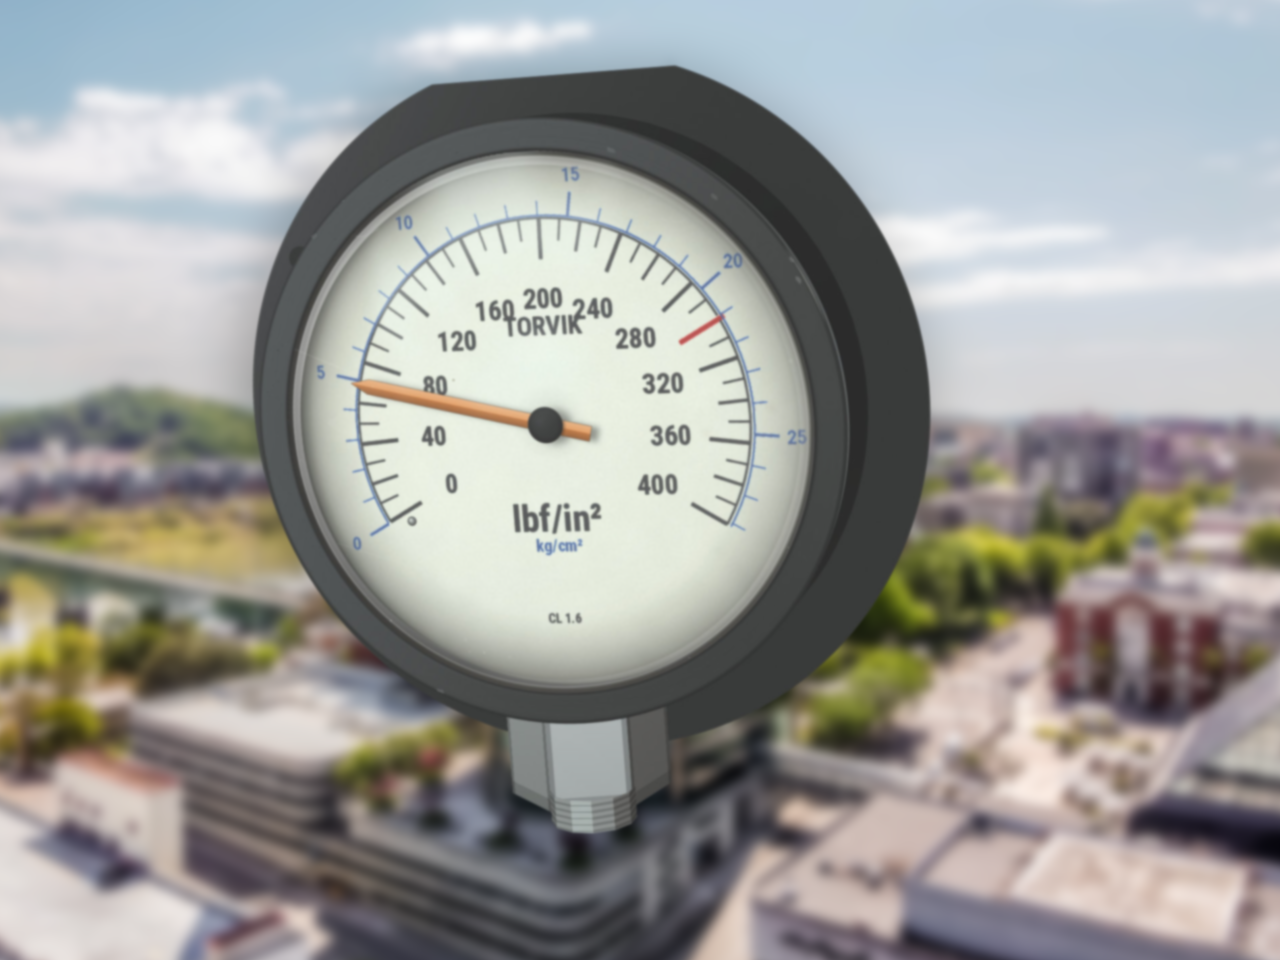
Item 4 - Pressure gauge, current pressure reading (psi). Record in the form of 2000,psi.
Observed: 70,psi
